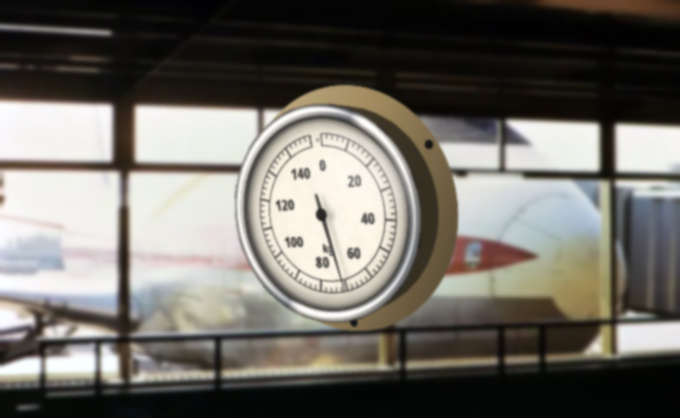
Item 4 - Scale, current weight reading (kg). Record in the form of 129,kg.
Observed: 70,kg
